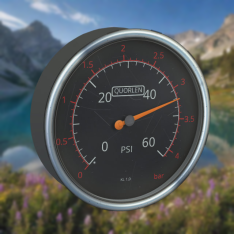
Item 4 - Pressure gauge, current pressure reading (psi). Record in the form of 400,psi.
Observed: 46,psi
